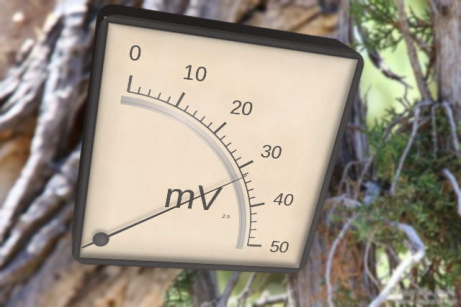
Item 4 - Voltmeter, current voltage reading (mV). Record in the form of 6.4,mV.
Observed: 32,mV
